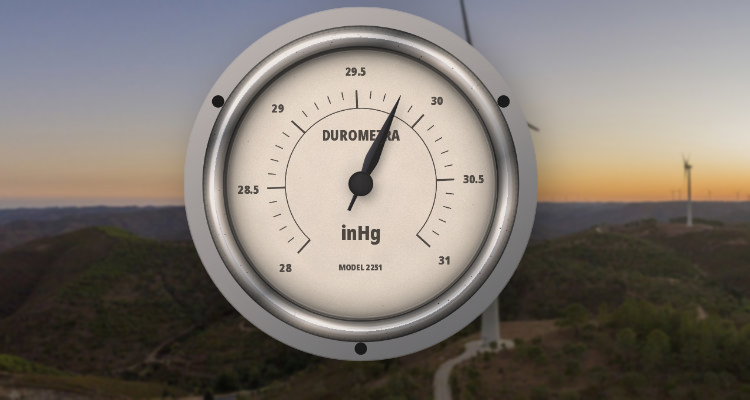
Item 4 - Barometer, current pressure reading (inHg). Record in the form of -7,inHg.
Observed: 29.8,inHg
